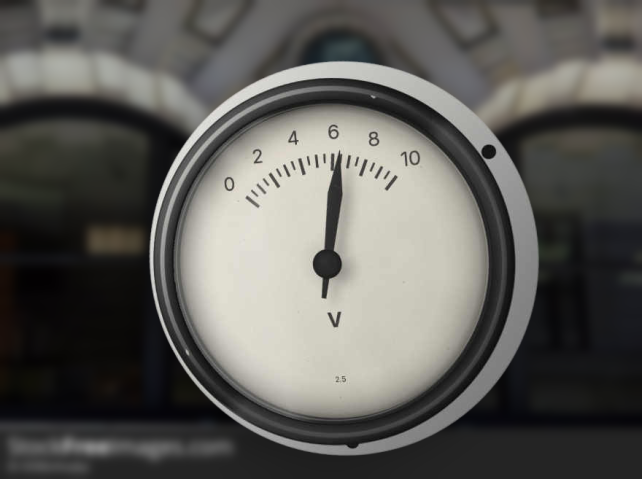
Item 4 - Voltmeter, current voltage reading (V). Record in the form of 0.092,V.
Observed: 6.5,V
